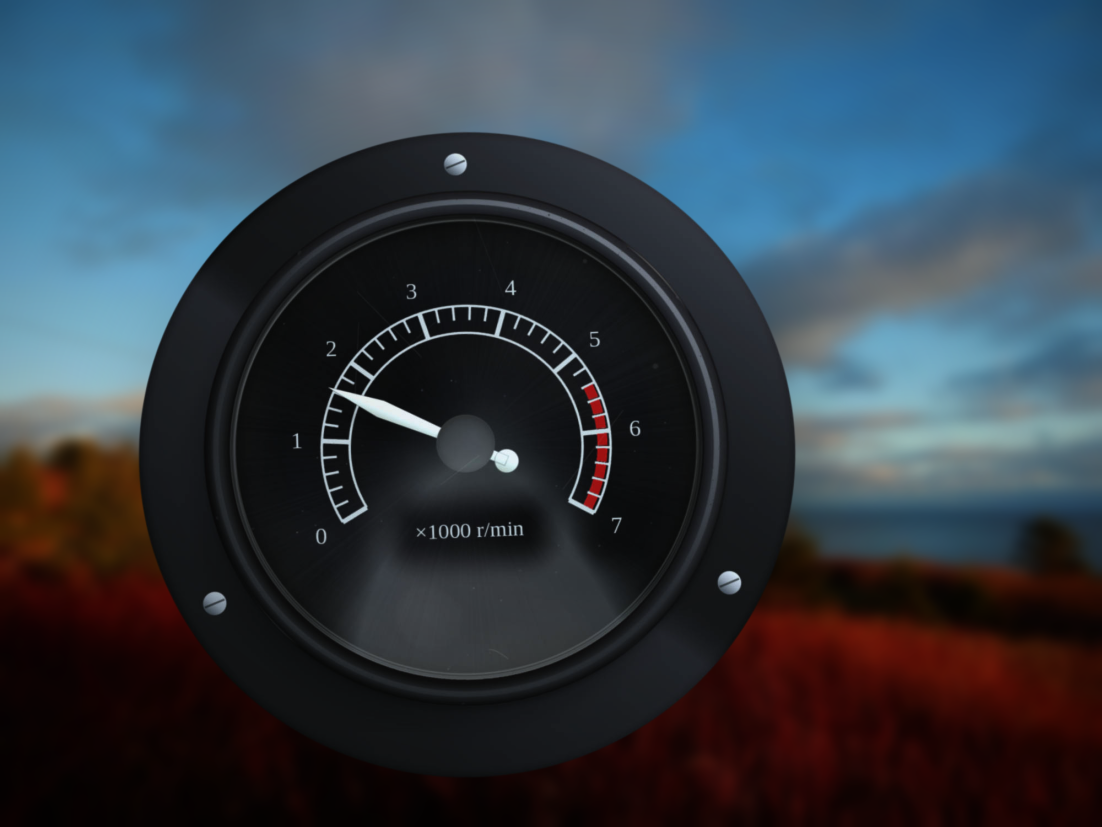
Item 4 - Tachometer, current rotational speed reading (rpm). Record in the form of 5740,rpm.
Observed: 1600,rpm
